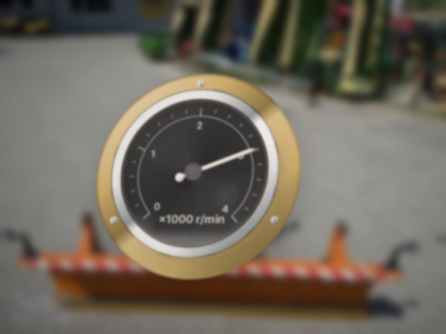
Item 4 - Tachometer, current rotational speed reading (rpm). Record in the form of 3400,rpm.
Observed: 3000,rpm
